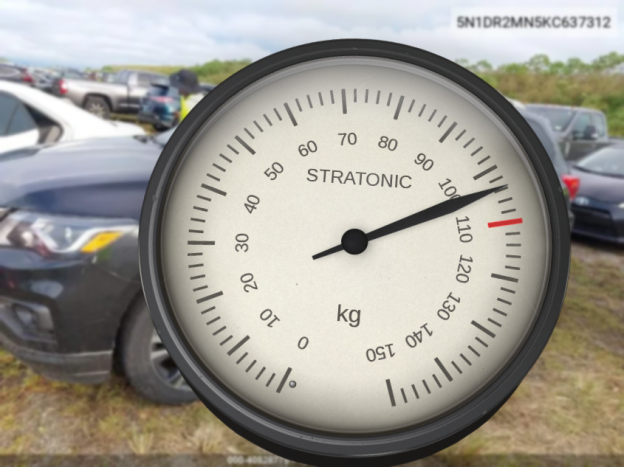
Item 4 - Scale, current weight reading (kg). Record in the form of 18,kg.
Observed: 104,kg
